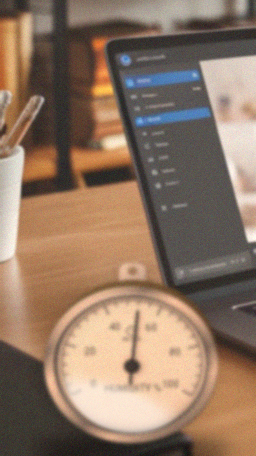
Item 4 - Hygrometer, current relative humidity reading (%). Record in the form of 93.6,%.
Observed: 52,%
